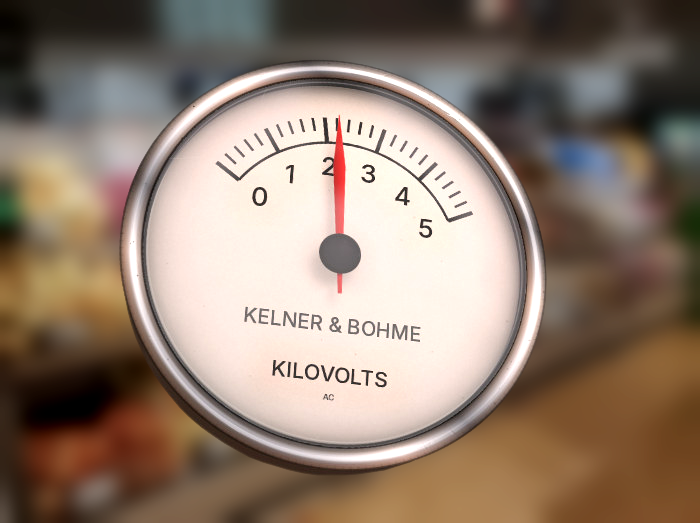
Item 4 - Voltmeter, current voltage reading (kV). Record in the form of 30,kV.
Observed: 2.2,kV
